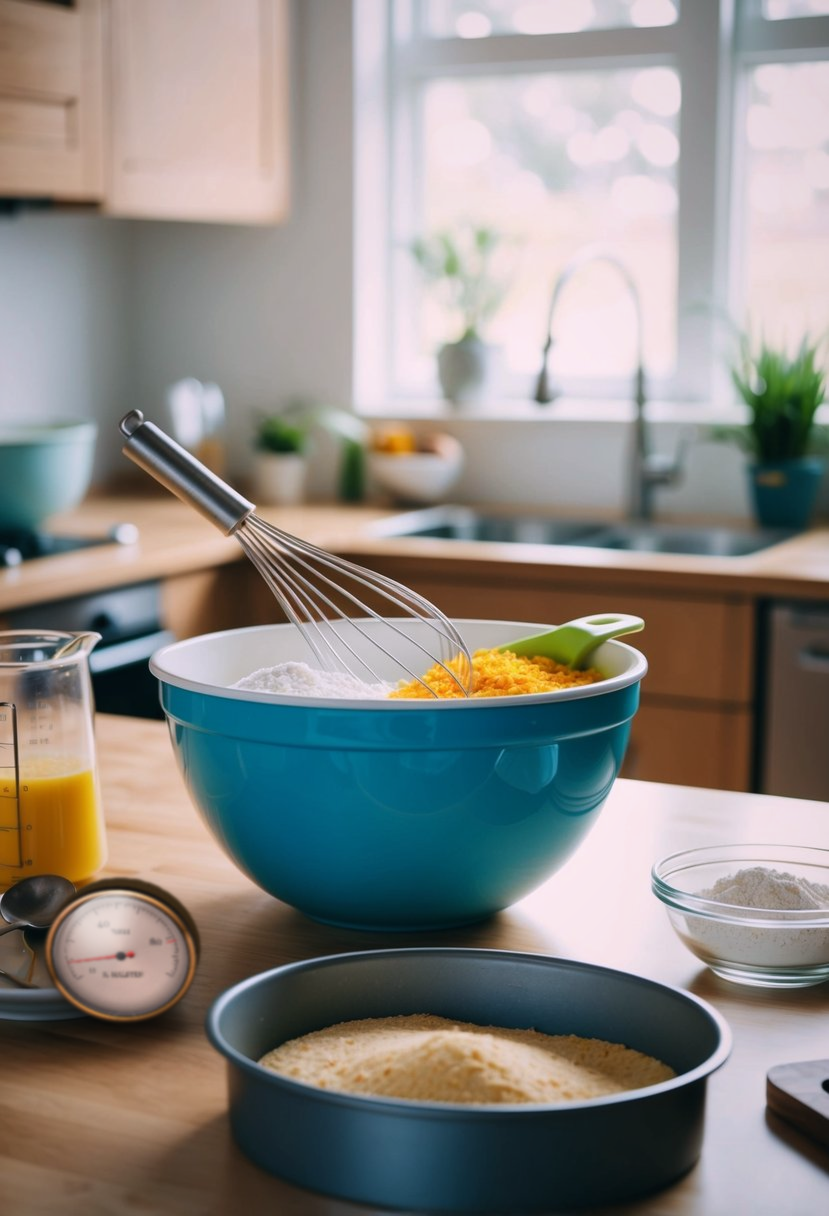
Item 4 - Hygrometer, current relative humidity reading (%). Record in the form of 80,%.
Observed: 10,%
